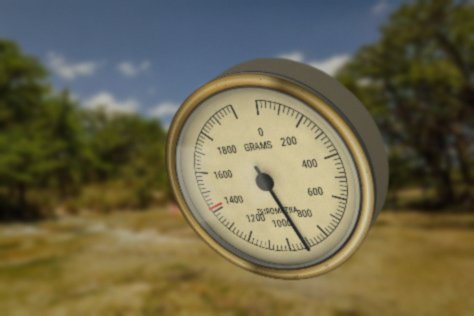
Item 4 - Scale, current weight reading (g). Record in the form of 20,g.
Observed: 900,g
